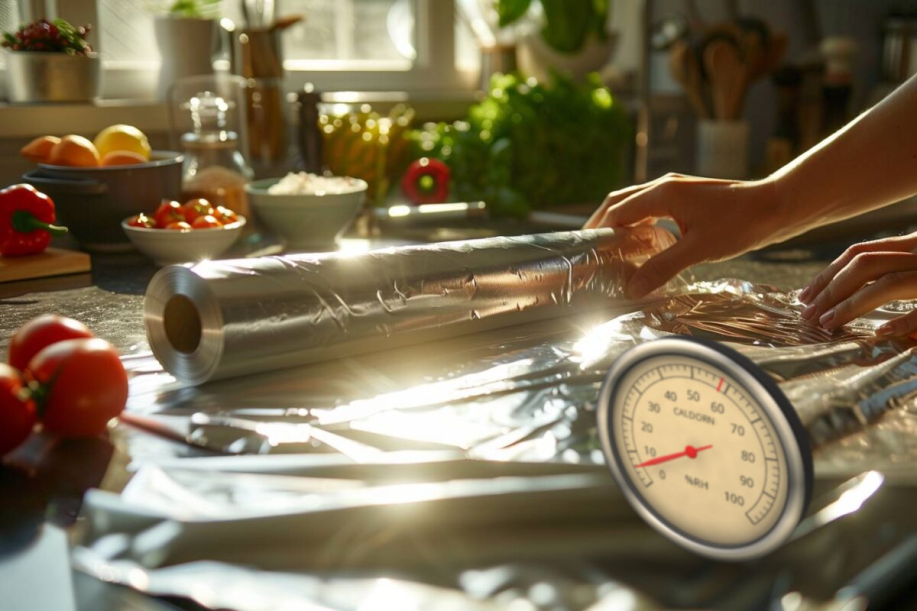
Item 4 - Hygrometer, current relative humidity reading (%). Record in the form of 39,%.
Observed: 6,%
